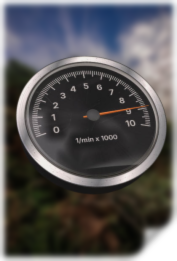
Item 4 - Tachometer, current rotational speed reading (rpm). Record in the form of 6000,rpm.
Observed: 9000,rpm
